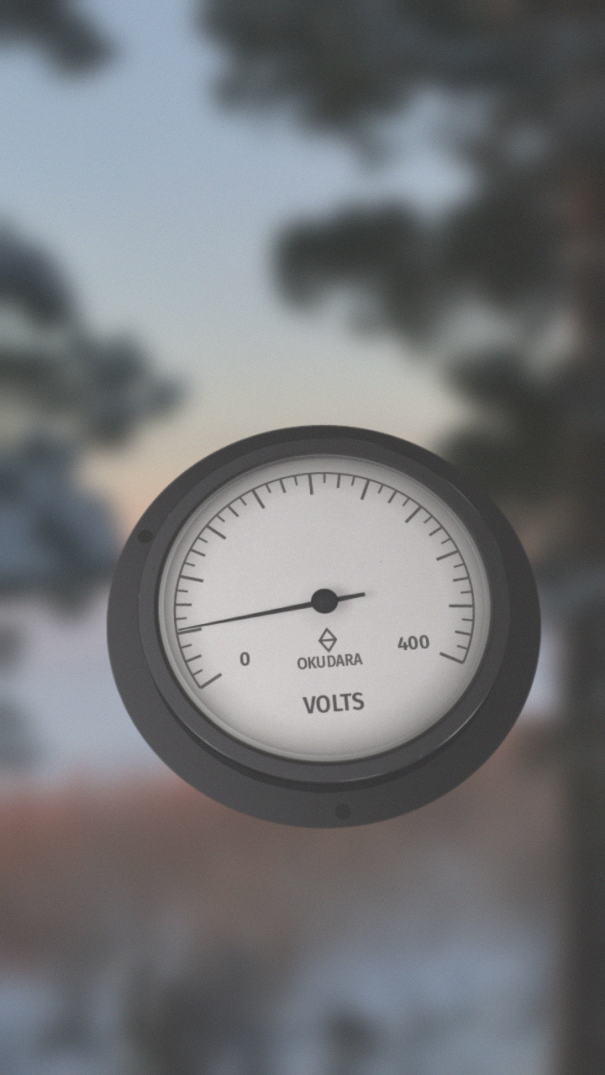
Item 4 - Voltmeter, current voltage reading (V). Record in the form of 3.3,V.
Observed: 40,V
